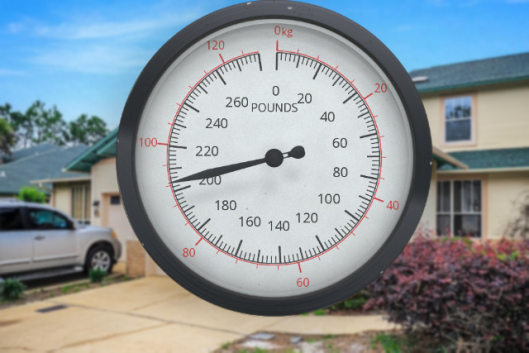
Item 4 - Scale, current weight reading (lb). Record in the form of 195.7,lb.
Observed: 204,lb
